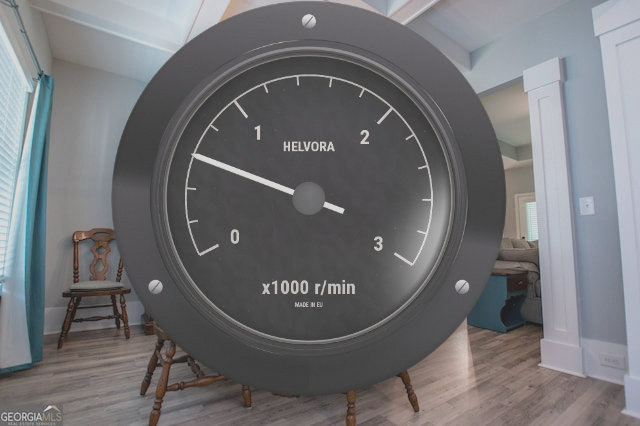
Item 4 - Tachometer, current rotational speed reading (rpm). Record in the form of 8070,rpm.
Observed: 600,rpm
